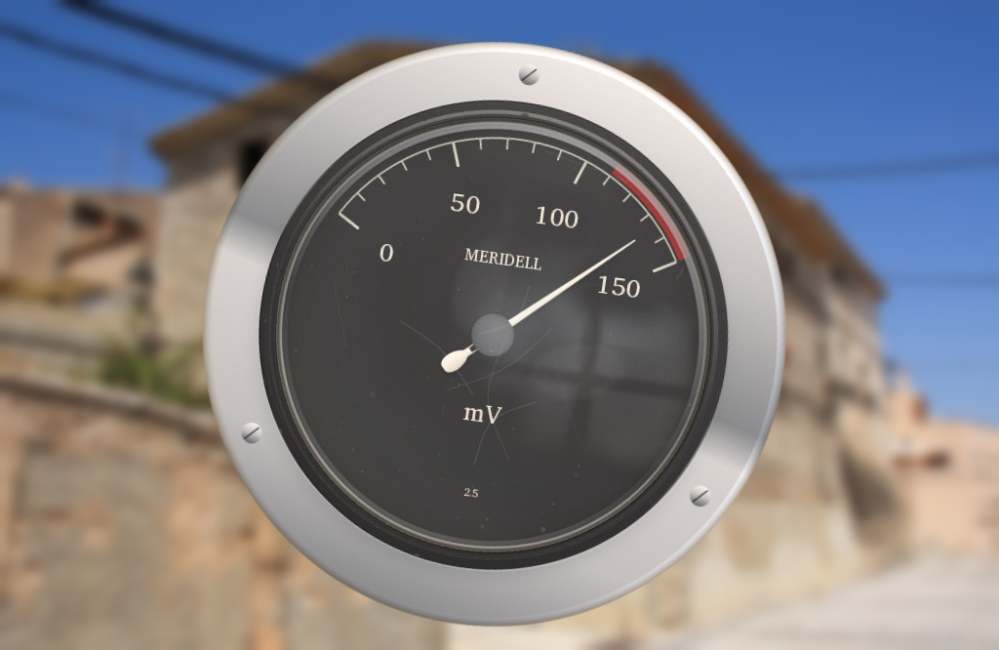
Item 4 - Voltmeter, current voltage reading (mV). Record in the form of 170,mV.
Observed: 135,mV
